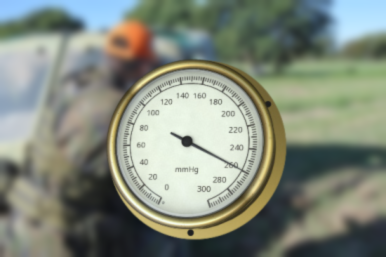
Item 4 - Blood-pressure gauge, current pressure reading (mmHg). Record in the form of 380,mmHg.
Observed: 260,mmHg
